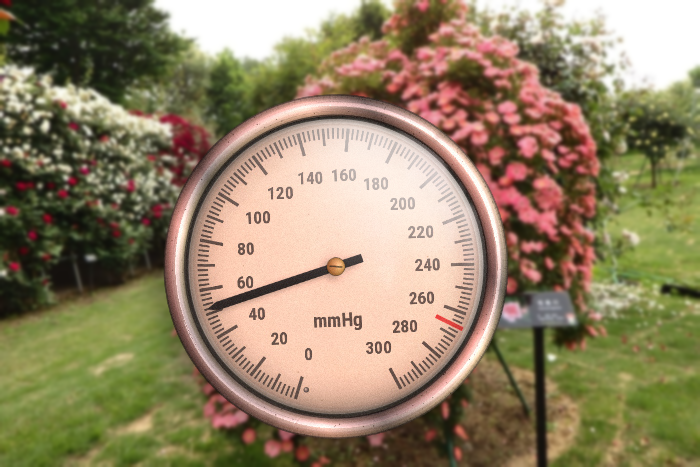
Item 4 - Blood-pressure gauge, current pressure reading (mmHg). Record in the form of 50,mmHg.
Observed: 52,mmHg
